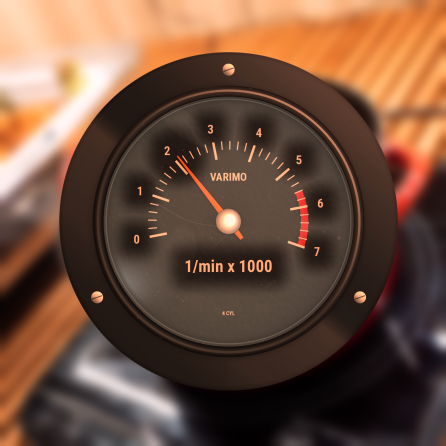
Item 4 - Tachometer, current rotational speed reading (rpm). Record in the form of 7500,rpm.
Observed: 2100,rpm
